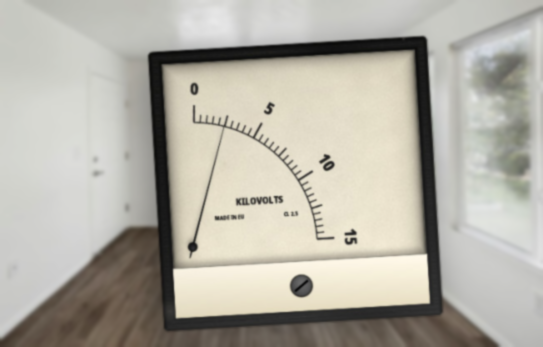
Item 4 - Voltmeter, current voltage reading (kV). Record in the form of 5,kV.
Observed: 2.5,kV
